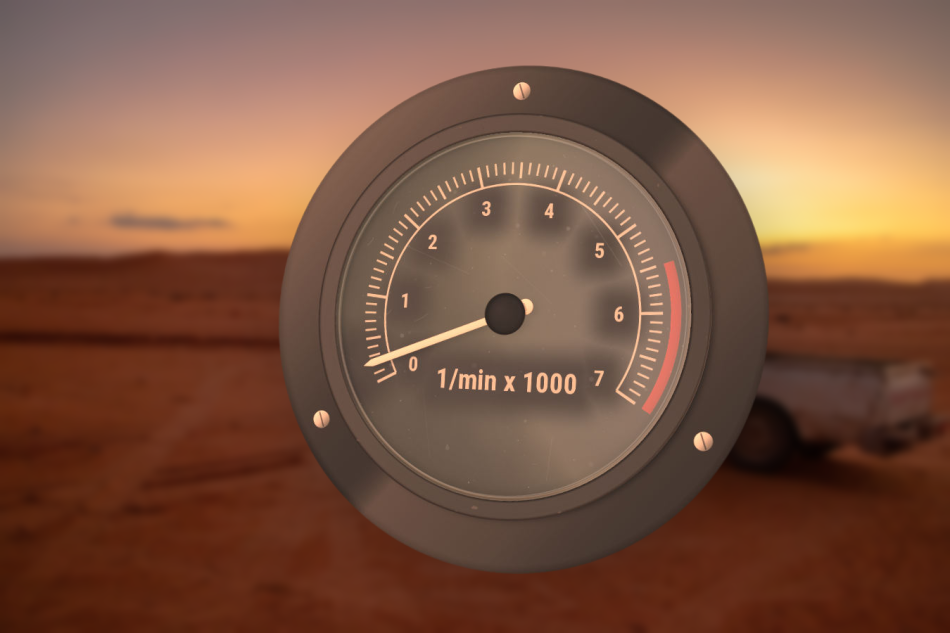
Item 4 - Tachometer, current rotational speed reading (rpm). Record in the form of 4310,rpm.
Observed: 200,rpm
